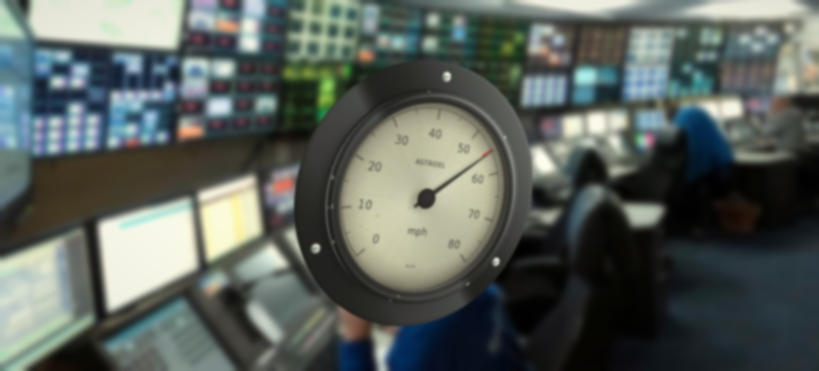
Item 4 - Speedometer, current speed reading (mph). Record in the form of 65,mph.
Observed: 55,mph
